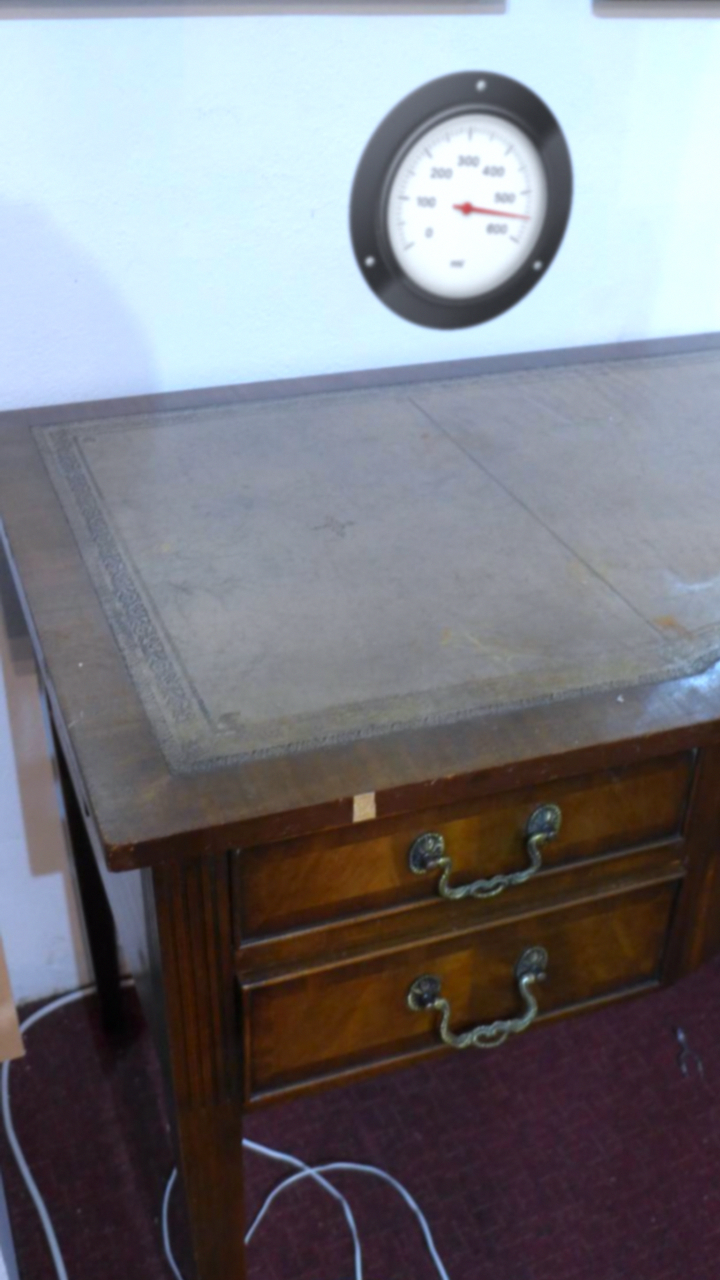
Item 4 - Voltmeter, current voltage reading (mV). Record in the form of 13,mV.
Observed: 550,mV
